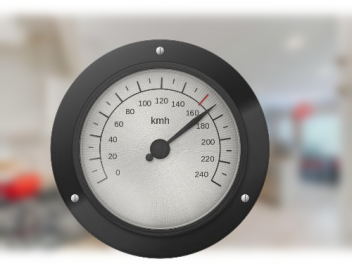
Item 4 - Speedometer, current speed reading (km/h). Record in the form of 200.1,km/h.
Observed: 170,km/h
